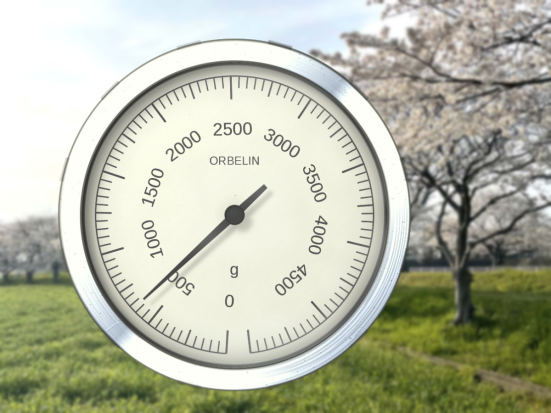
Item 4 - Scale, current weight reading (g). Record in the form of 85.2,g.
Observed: 625,g
